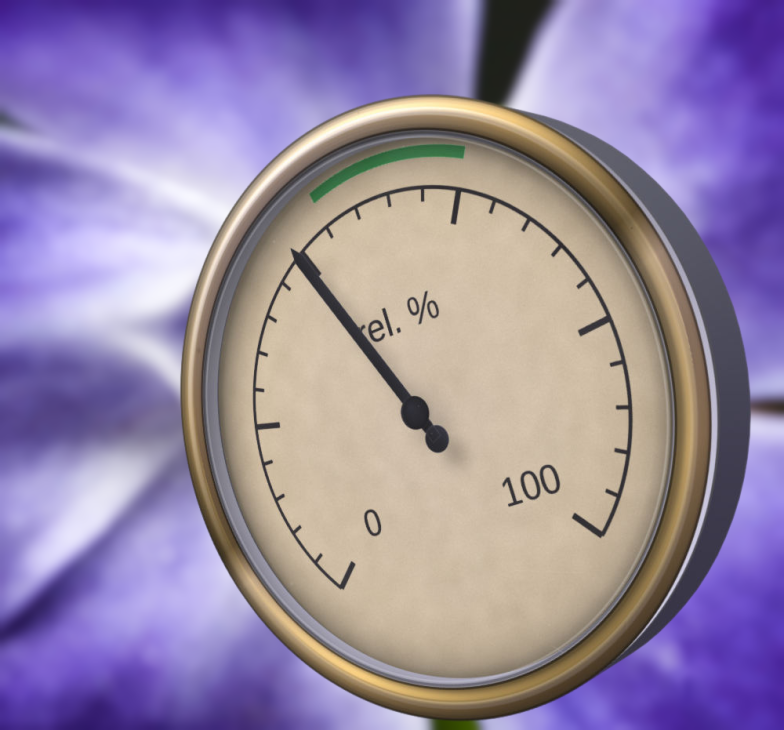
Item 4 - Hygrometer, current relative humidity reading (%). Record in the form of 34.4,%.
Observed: 40,%
